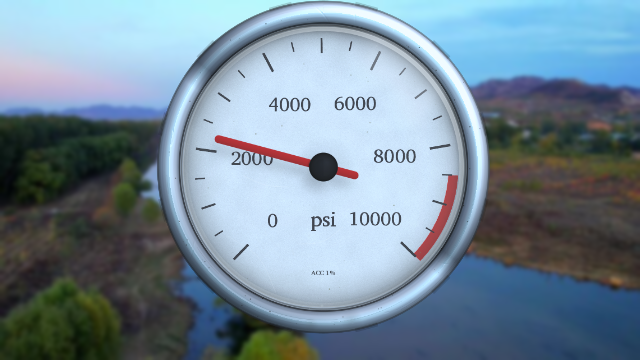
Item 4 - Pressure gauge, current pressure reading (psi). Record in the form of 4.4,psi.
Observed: 2250,psi
